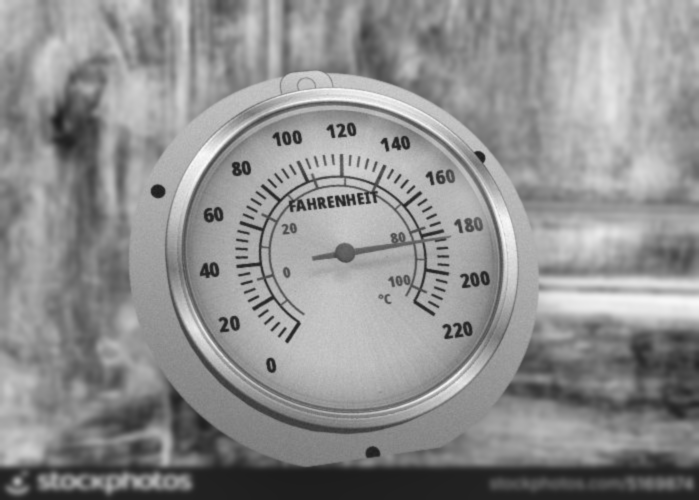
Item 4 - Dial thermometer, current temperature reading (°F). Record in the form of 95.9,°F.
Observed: 184,°F
